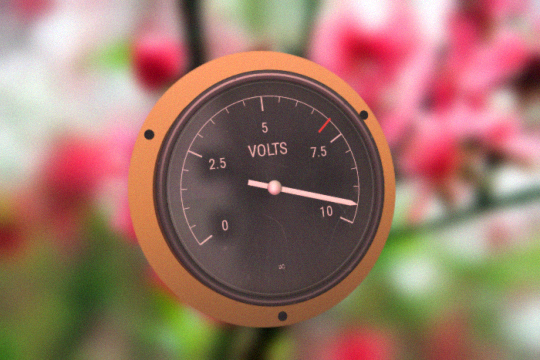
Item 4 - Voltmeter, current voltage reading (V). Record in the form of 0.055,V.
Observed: 9.5,V
